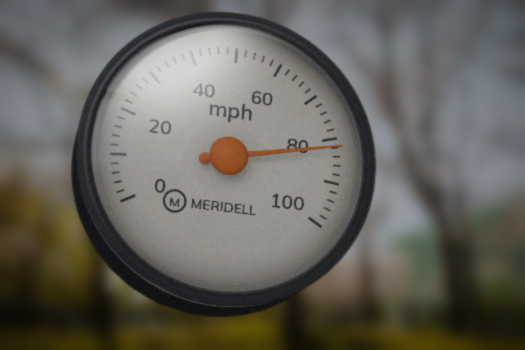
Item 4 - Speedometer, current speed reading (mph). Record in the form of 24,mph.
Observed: 82,mph
